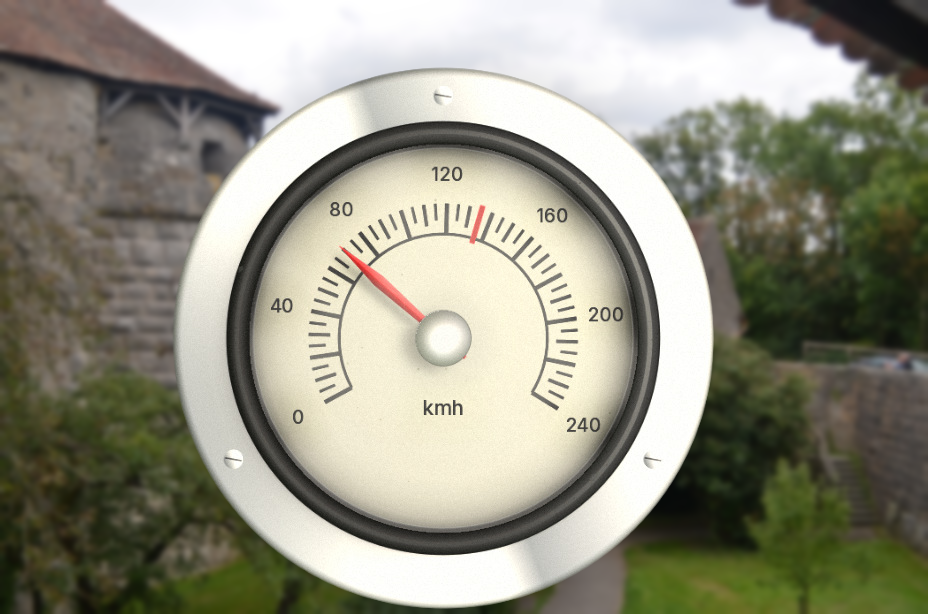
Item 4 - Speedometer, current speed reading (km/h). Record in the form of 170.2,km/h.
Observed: 70,km/h
